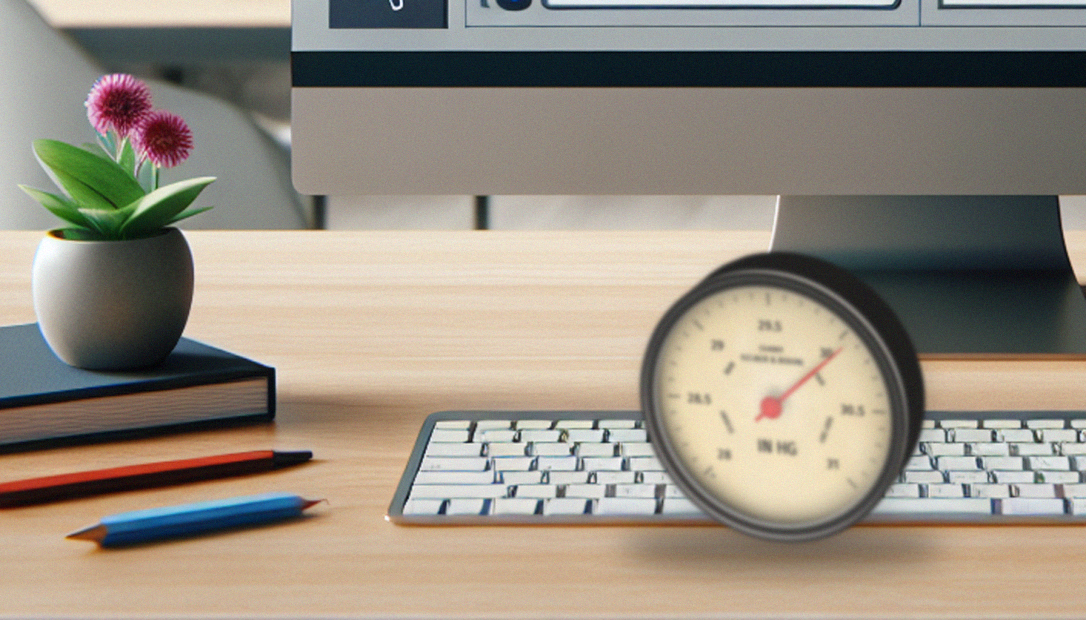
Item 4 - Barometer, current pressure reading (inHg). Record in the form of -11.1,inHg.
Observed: 30.05,inHg
